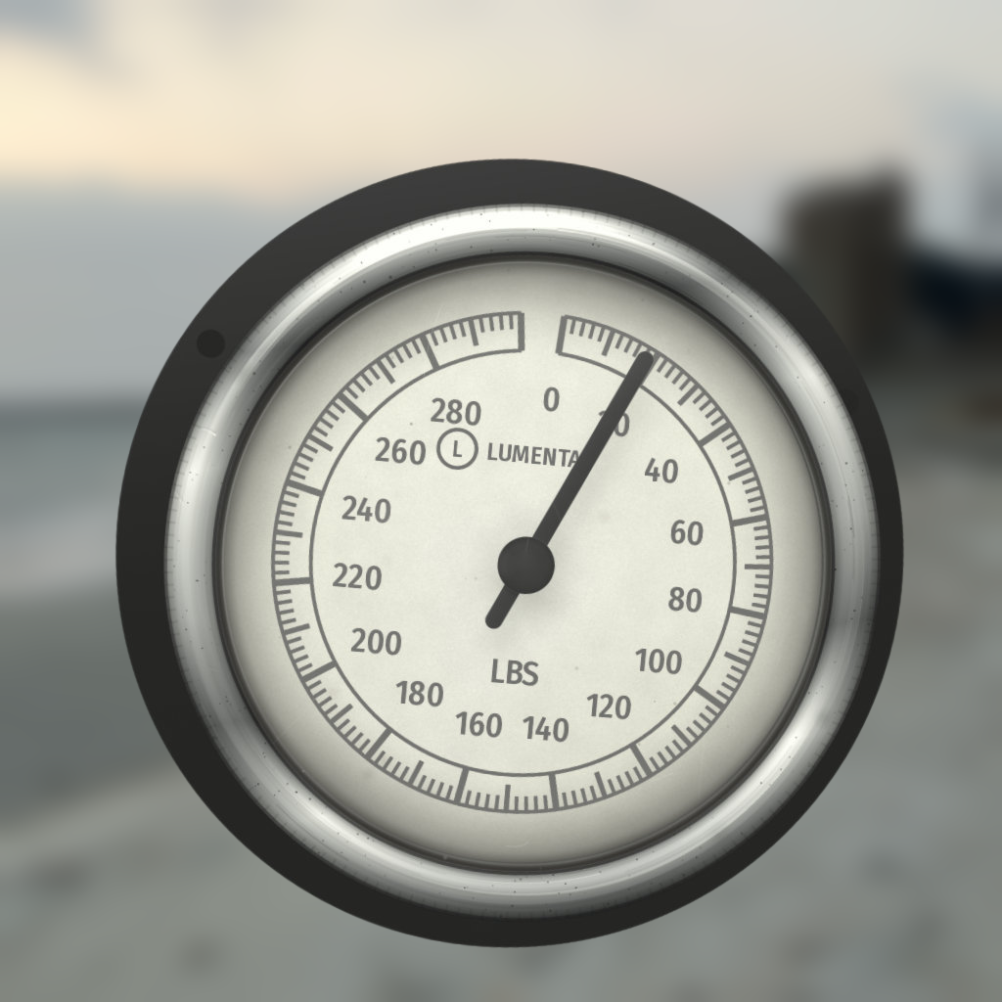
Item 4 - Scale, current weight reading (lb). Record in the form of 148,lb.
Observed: 18,lb
